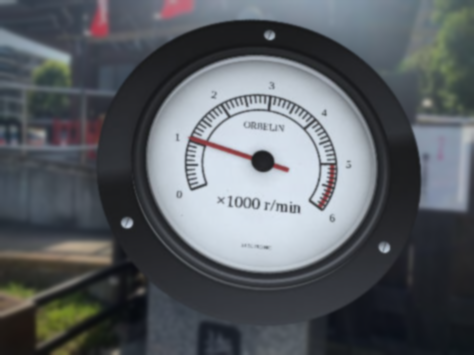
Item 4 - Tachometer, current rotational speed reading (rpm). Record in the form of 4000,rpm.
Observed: 1000,rpm
